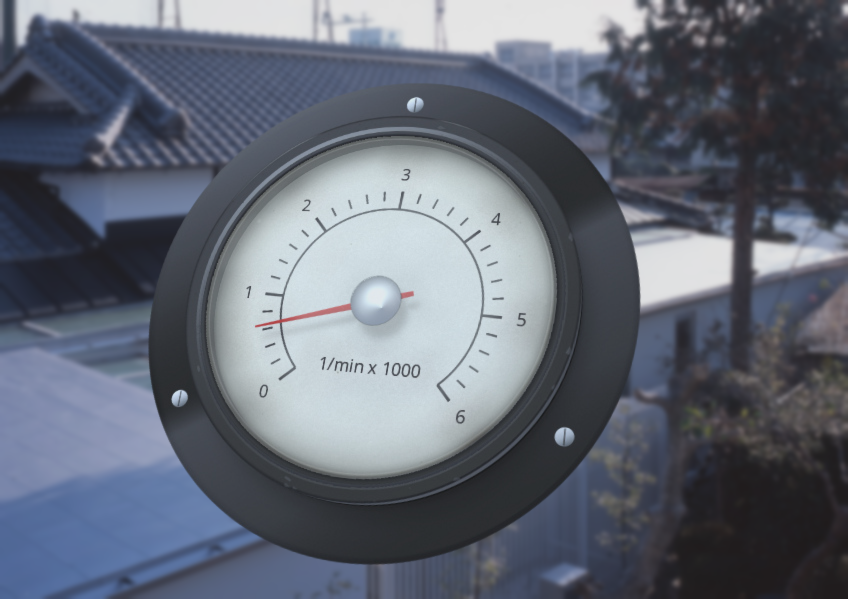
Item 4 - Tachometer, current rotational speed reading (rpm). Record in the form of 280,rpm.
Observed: 600,rpm
